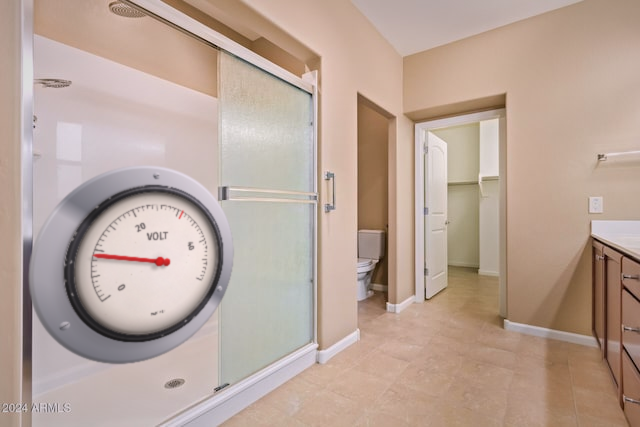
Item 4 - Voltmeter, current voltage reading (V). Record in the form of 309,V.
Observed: 9,V
